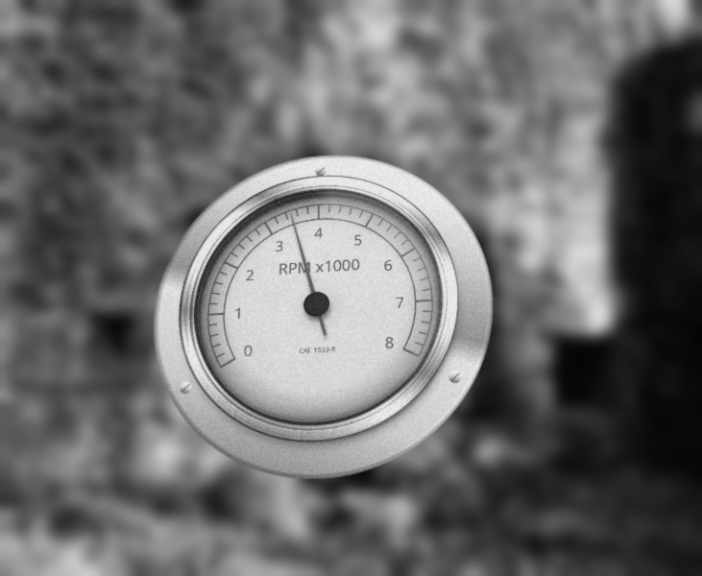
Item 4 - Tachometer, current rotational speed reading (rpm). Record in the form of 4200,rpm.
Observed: 3500,rpm
